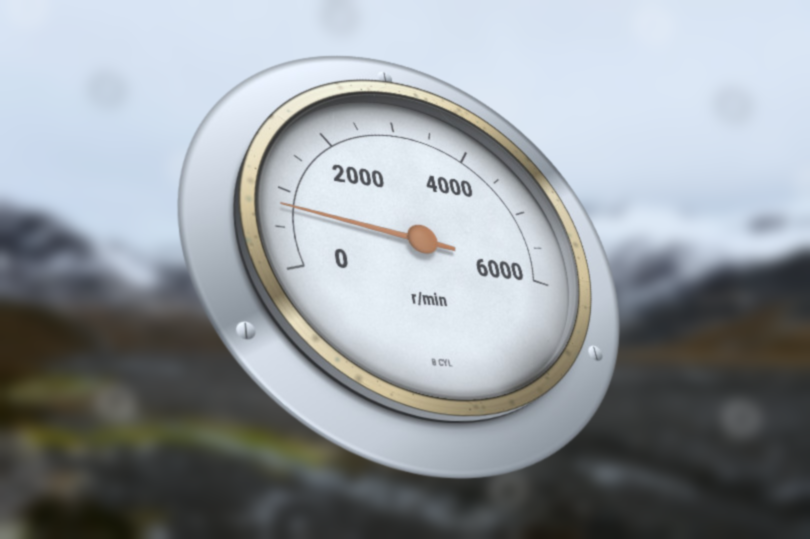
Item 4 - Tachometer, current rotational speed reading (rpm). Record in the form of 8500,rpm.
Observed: 750,rpm
